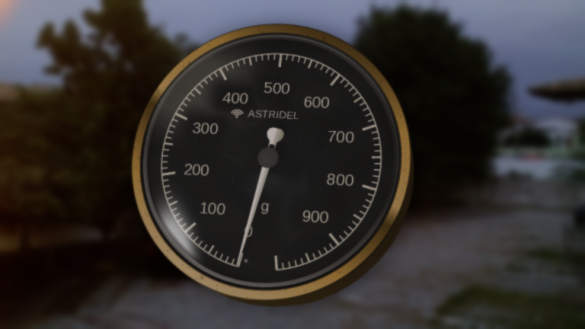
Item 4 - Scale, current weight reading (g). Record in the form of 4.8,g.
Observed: 0,g
